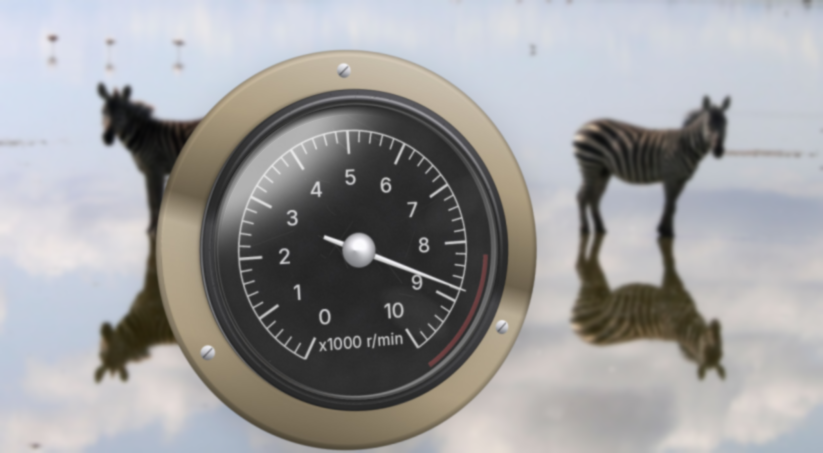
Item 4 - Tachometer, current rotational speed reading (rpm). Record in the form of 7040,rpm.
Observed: 8800,rpm
